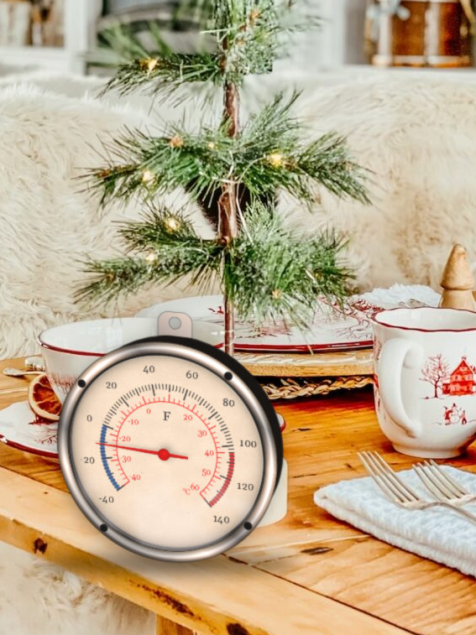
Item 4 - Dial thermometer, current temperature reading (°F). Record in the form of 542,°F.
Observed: -10,°F
